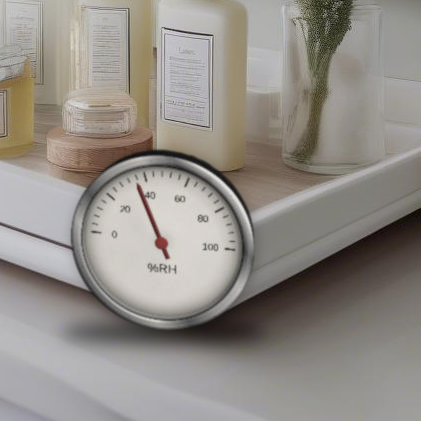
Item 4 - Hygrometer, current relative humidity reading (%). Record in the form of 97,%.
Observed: 36,%
